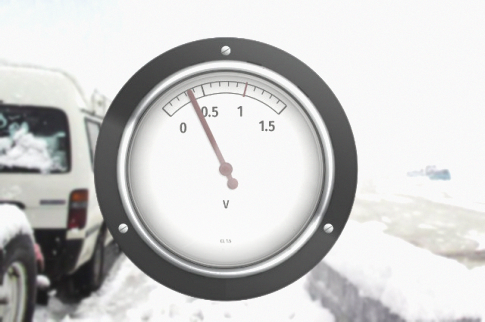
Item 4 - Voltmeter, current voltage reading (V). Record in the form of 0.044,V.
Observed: 0.35,V
